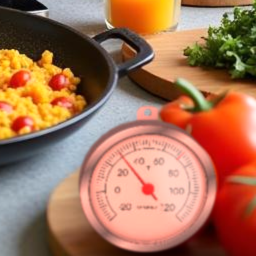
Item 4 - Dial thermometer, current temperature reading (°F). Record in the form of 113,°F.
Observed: 30,°F
